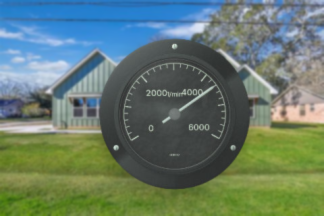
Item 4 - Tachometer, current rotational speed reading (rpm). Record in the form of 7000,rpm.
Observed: 4400,rpm
